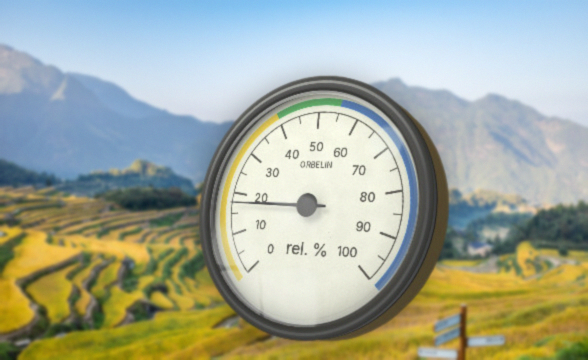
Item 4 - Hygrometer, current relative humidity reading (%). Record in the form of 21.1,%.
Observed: 17.5,%
